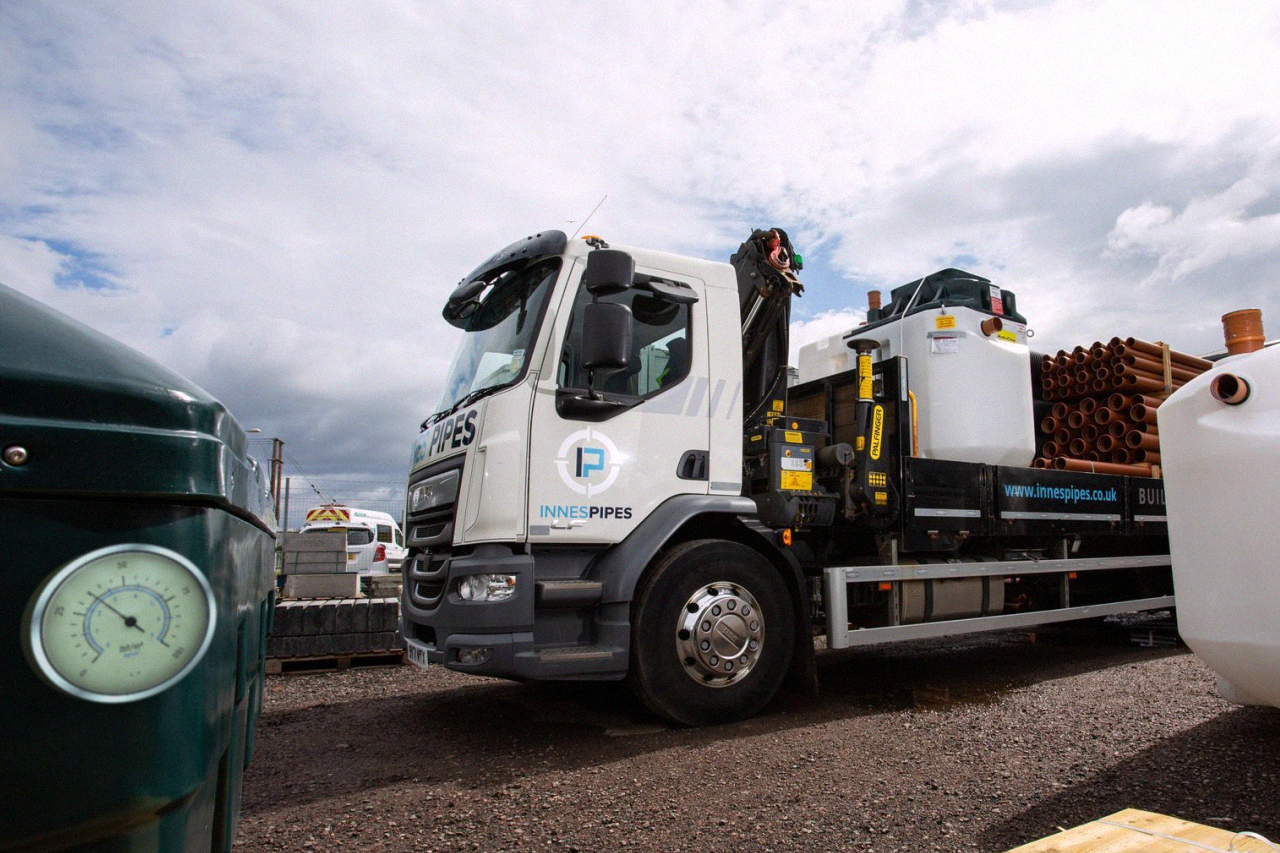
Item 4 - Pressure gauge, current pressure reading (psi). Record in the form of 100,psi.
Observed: 35,psi
